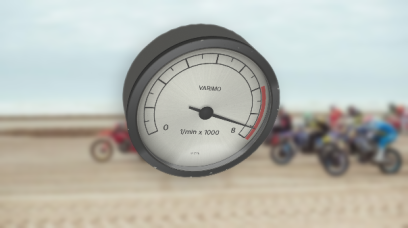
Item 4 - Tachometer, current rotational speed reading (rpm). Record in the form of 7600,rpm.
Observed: 7500,rpm
